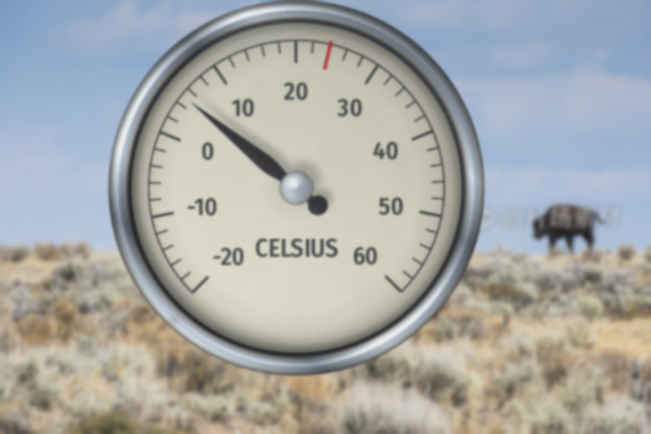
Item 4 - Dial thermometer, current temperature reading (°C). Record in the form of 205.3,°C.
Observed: 5,°C
